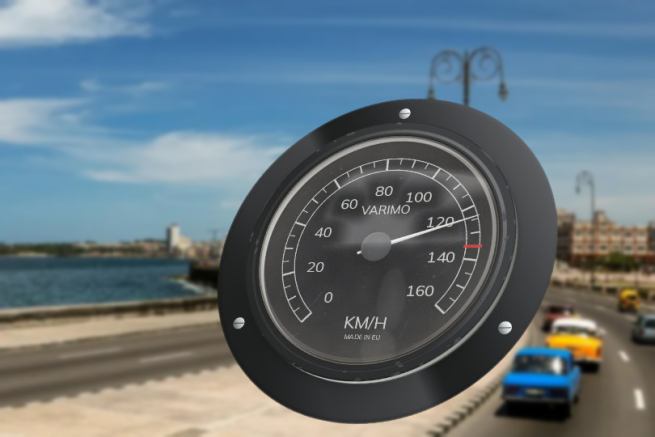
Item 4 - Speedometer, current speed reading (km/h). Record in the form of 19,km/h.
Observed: 125,km/h
